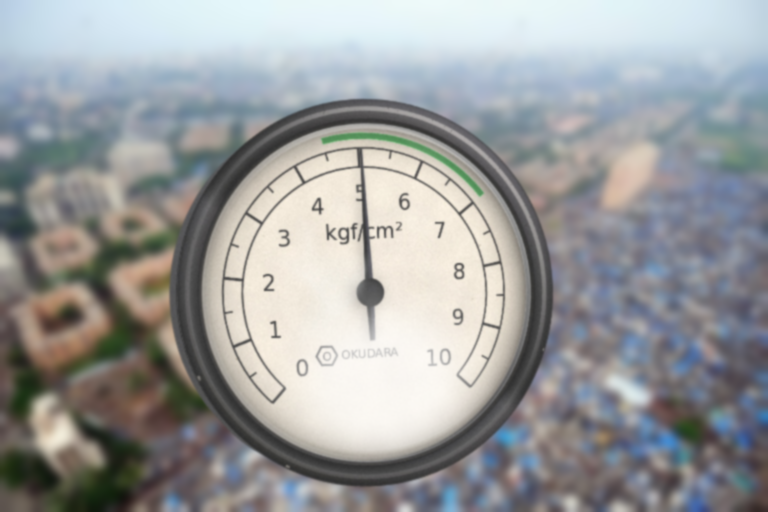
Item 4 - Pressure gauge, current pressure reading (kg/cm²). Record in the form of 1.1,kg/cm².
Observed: 5,kg/cm²
